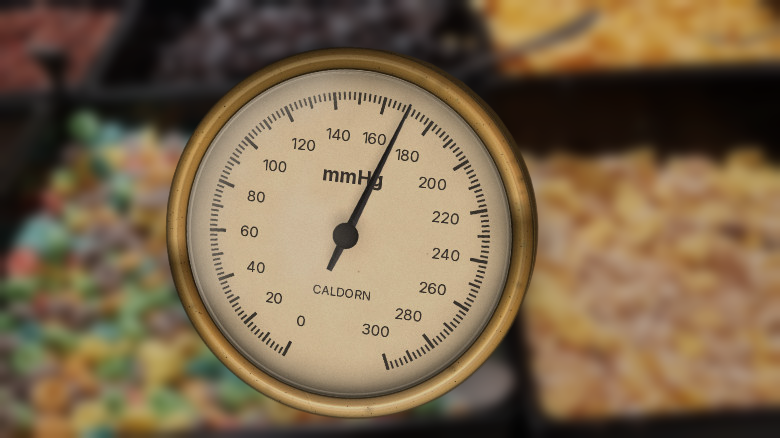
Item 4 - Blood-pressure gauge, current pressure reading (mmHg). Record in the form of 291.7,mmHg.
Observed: 170,mmHg
